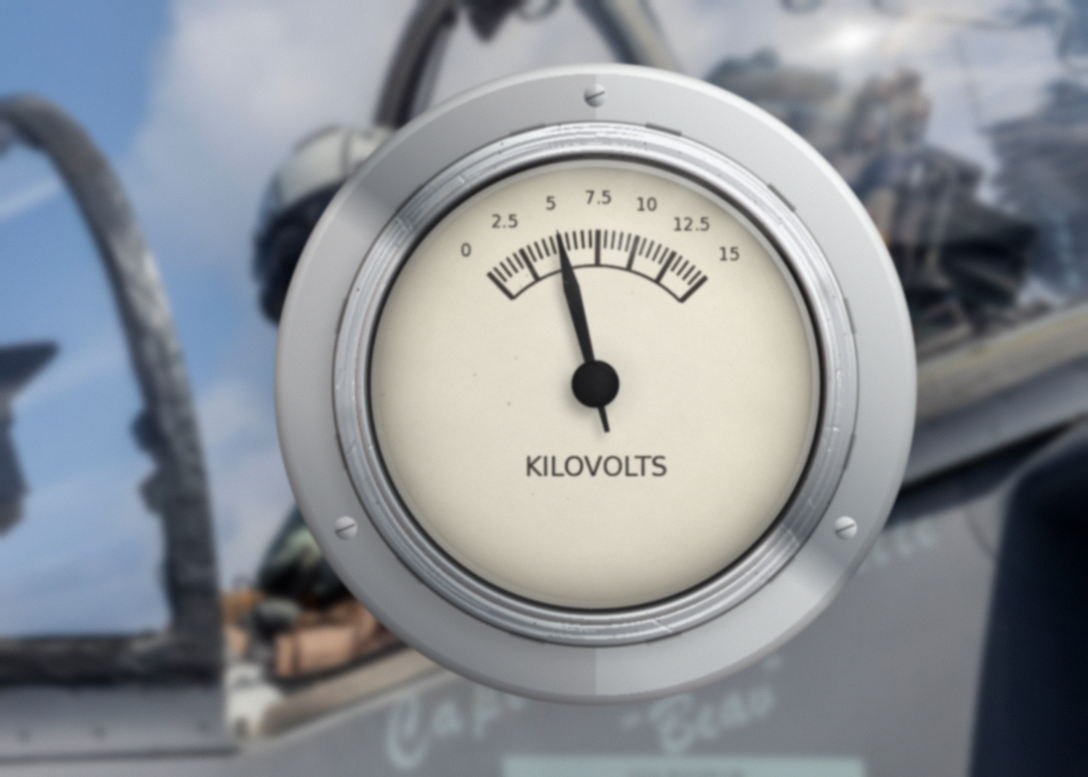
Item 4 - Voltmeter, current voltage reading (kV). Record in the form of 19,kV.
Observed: 5,kV
